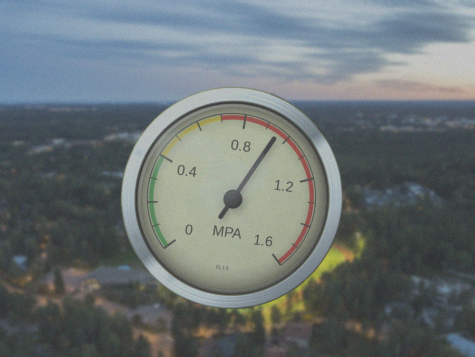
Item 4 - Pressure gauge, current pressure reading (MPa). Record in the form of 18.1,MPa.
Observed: 0.95,MPa
